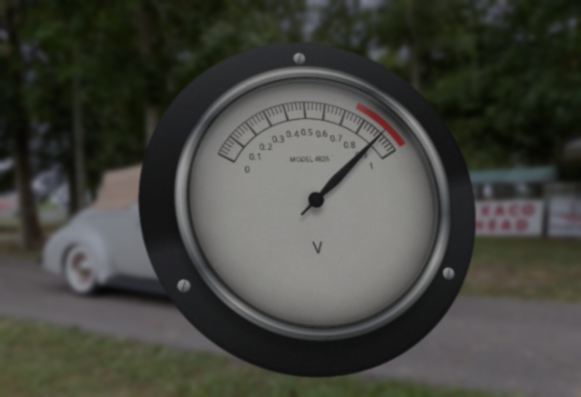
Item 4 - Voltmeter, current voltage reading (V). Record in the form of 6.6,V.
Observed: 0.9,V
